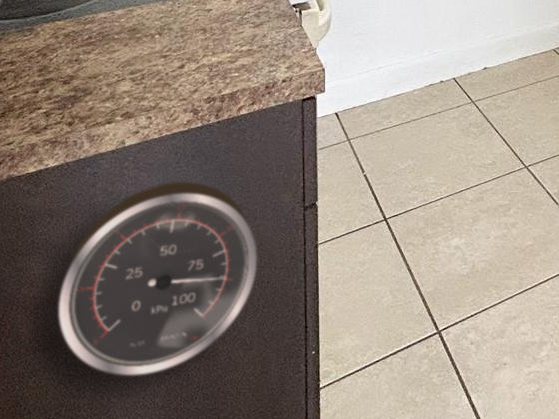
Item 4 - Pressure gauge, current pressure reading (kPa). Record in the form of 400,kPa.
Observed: 85,kPa
